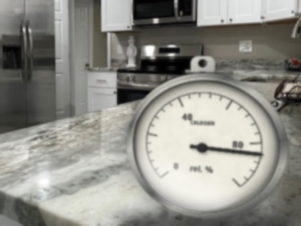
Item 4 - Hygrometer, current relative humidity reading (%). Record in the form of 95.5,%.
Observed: 84,%
